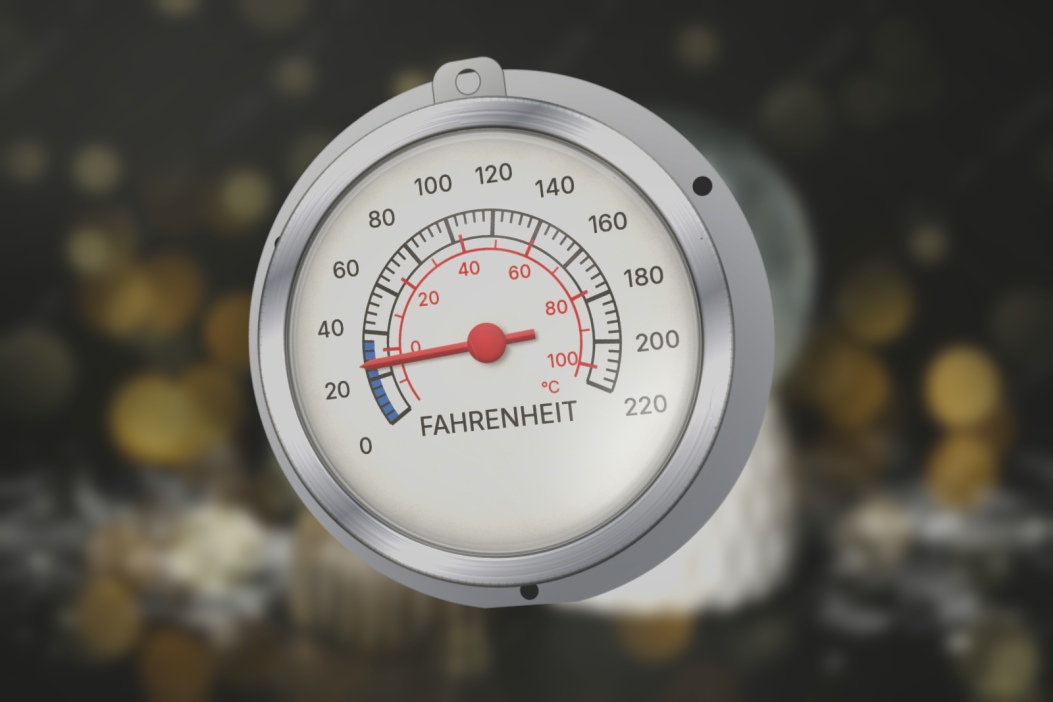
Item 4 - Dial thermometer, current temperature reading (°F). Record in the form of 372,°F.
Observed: 26,°F
